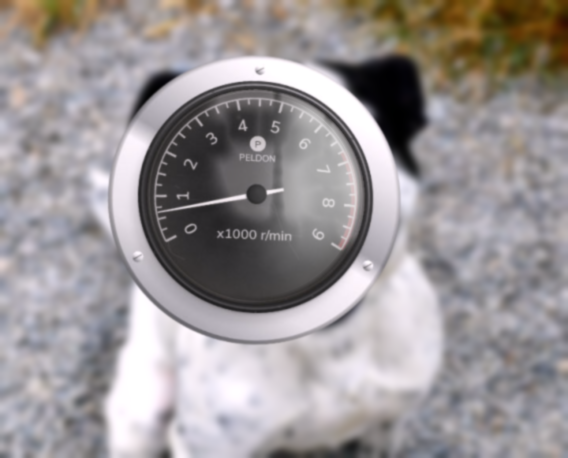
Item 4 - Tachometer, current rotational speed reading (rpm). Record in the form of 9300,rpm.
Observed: 625,rpm
